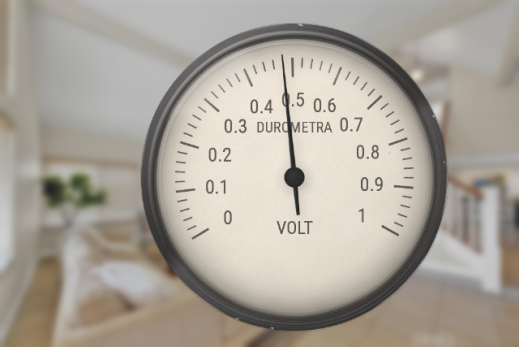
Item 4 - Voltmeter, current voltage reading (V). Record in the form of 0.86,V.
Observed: 0.48,V
